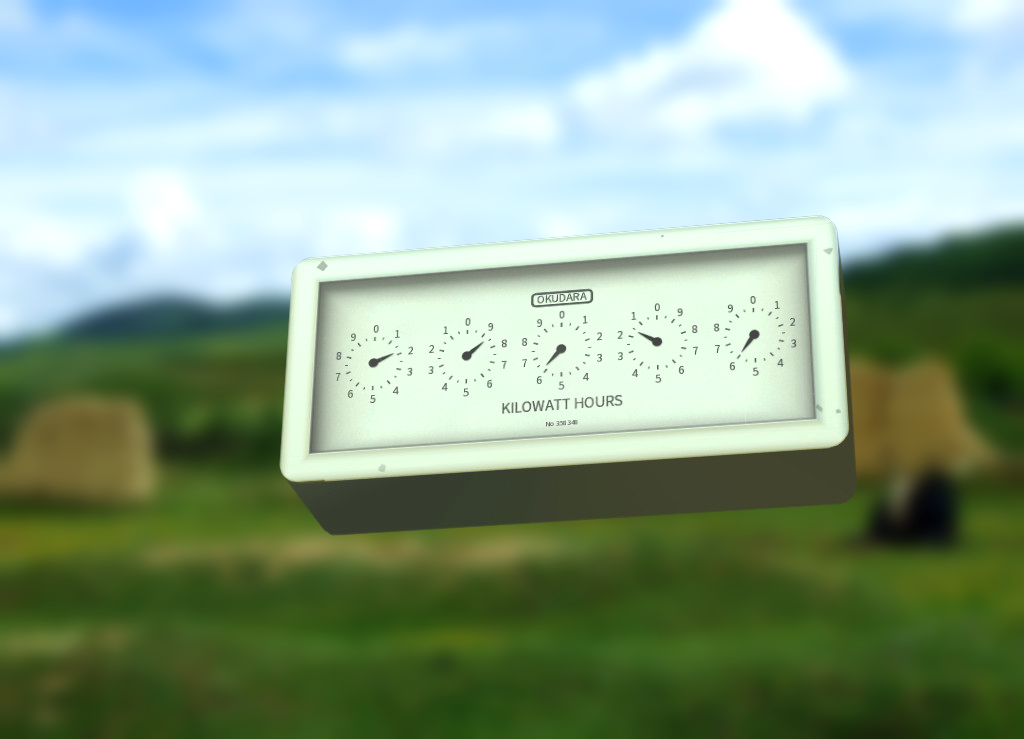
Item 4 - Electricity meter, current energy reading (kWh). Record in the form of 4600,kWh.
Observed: 18616,kWh
